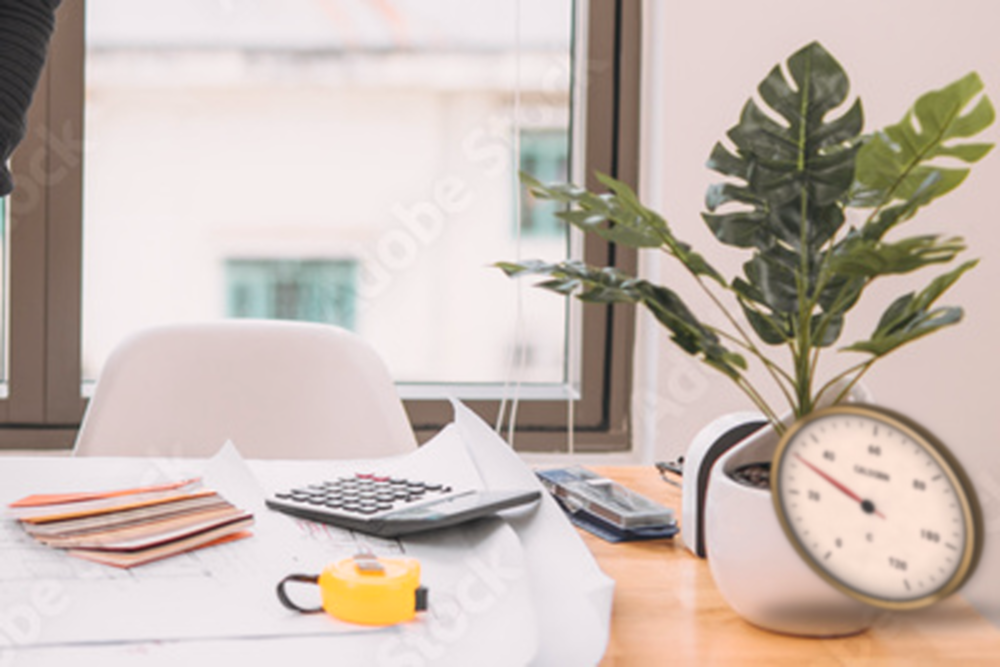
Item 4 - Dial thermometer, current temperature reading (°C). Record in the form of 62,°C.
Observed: 32,°C
